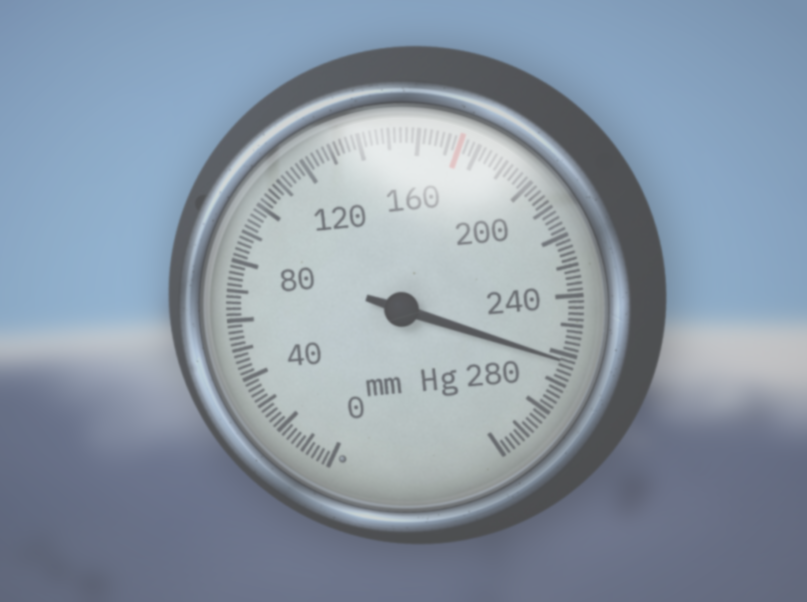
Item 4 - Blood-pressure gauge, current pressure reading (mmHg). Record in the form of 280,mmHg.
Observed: 262,mmHg
